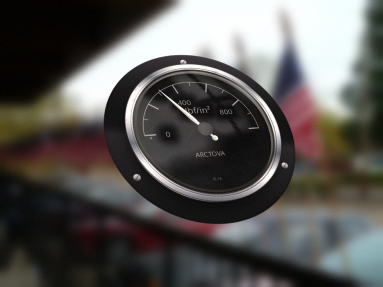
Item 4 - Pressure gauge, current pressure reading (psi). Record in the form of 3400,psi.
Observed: 300,psi
